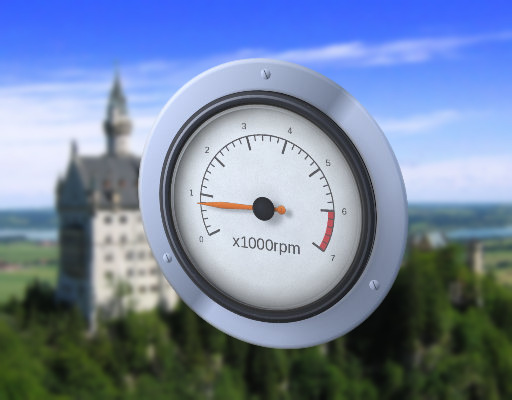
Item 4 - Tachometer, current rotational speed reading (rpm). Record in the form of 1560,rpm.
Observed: 800,rpm
